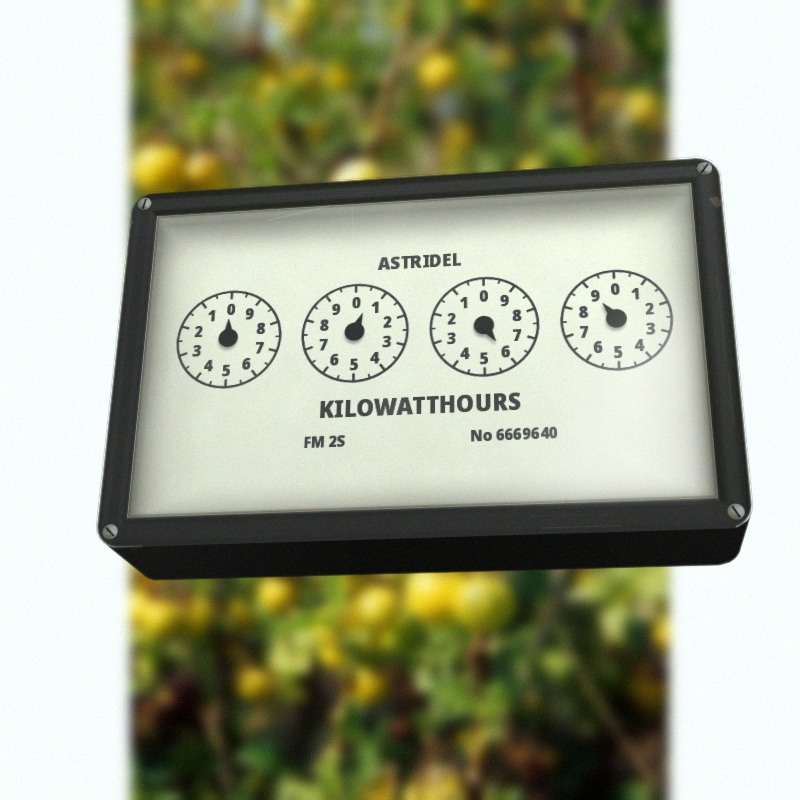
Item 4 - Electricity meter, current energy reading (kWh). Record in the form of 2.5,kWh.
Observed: 59,kWh
